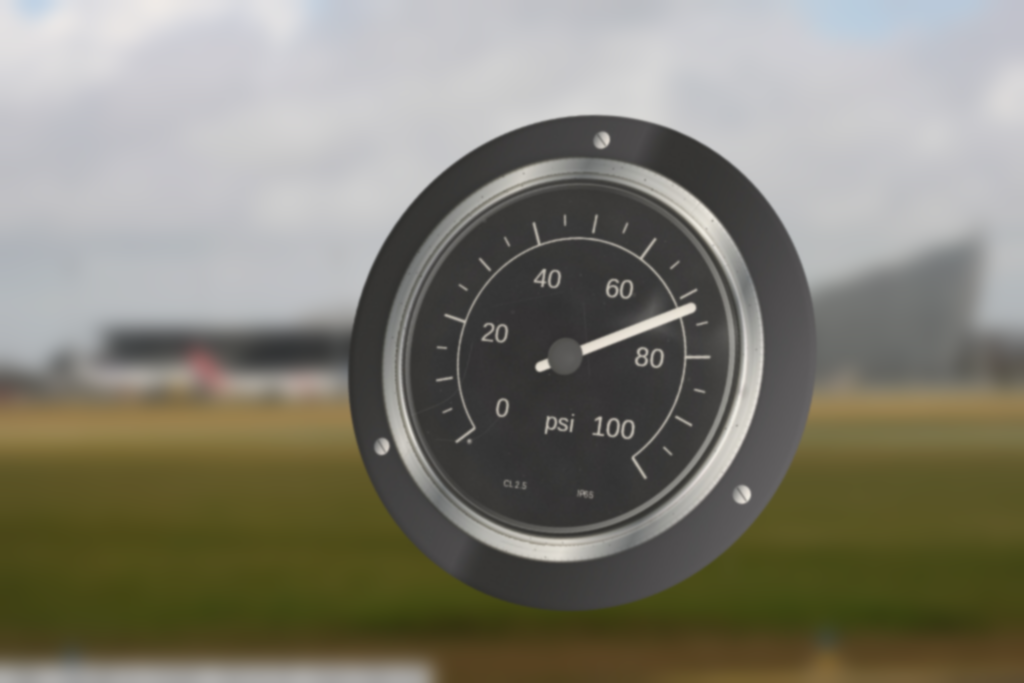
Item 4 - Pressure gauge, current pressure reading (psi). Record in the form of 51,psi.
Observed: 72.5,psi
